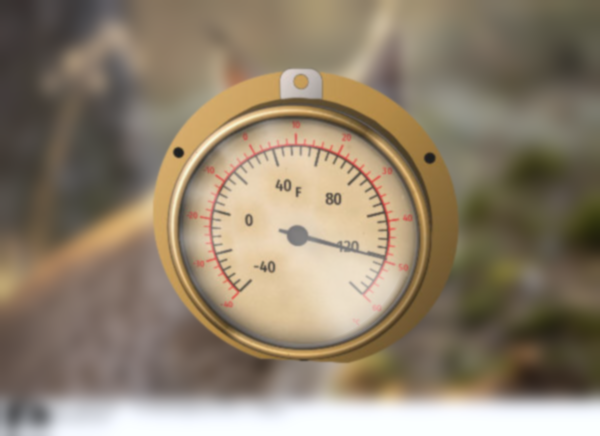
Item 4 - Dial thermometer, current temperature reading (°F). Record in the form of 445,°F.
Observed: 120,°F
